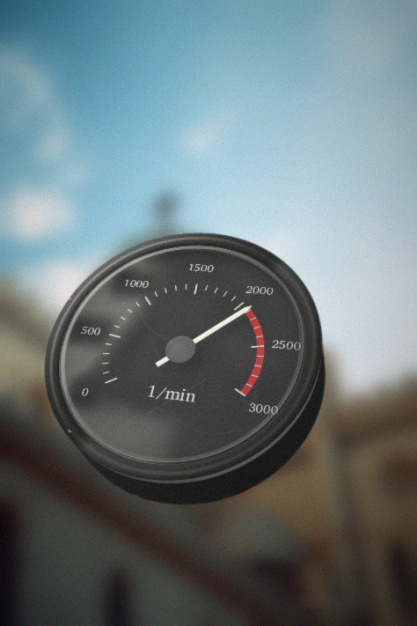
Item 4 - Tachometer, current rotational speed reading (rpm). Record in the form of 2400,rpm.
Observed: 2100,rpm
